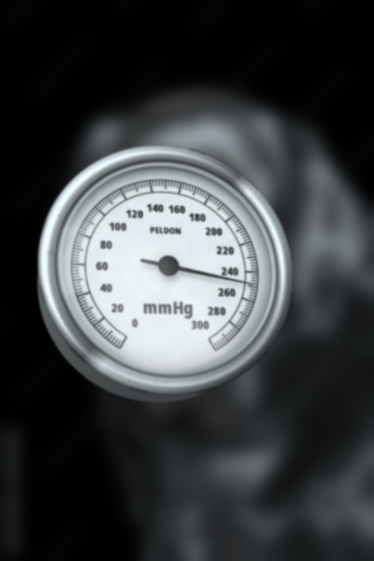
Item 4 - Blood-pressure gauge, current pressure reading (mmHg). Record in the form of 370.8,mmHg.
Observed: 250,mmHg
